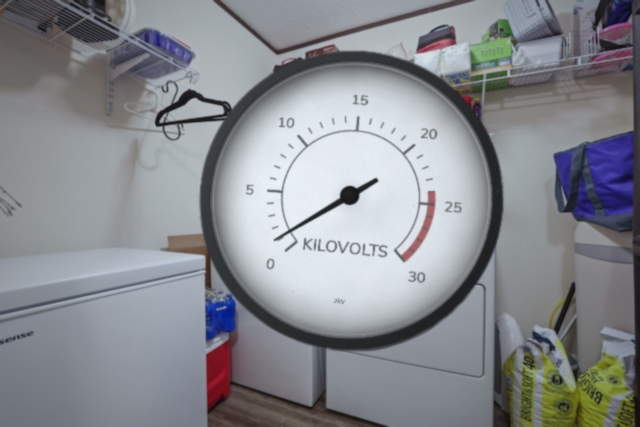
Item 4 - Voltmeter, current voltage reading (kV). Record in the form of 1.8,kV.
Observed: 1,kV
